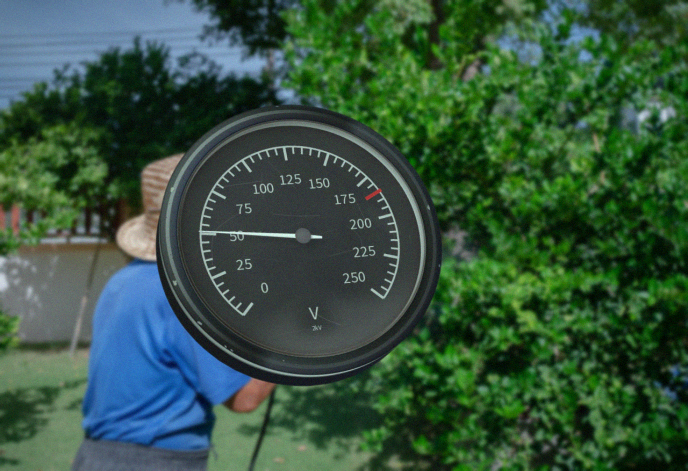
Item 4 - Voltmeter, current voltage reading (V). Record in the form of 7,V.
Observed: 50,V
